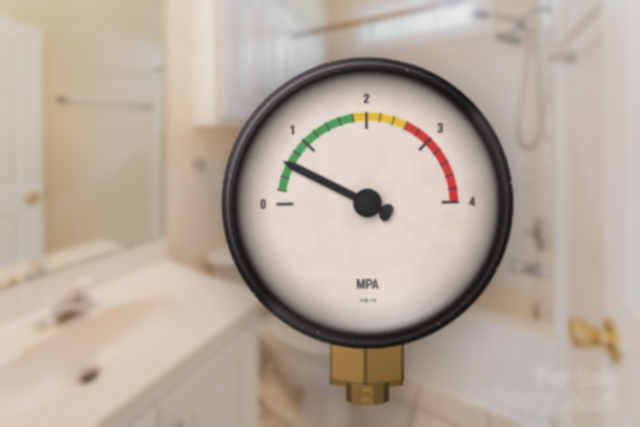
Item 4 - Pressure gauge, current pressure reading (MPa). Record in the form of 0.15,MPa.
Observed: 0.6,MPa
